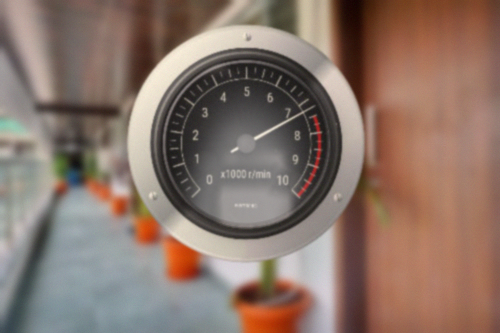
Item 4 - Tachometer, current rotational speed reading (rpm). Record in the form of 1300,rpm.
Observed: 7250,rpm
